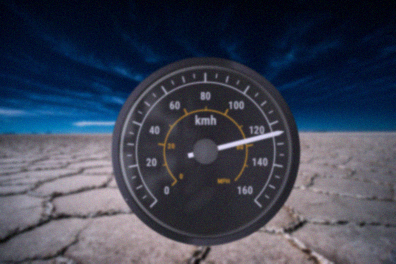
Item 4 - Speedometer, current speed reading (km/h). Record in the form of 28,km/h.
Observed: 125,km/h
